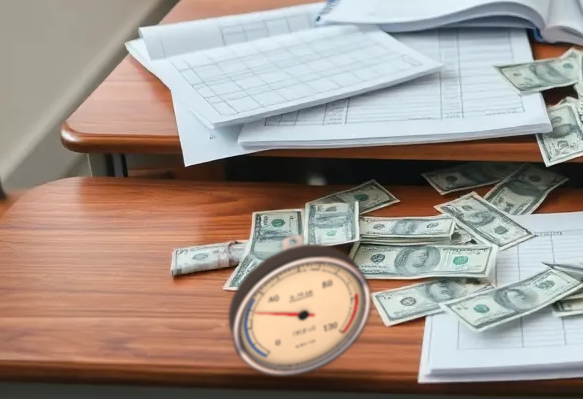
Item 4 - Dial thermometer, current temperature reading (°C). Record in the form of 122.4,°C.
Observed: 30,°C
